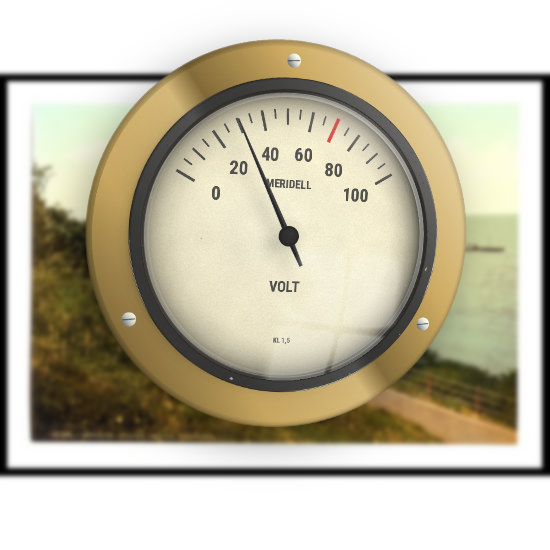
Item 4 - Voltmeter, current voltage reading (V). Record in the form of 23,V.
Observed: 30,V
